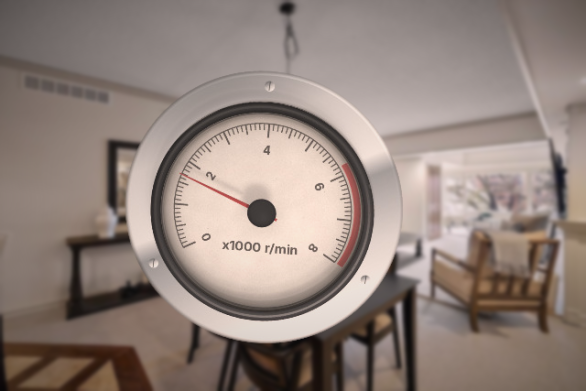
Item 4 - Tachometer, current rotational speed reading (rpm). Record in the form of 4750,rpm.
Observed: 1700,rpm
